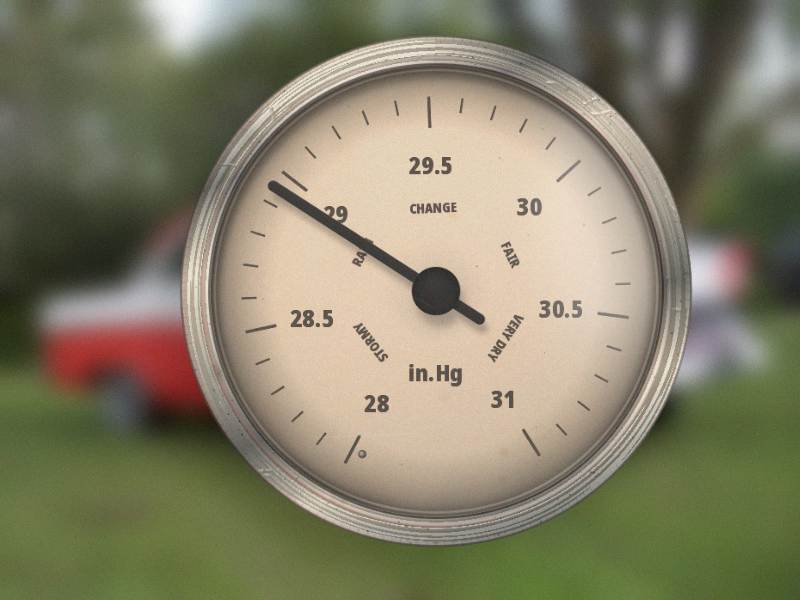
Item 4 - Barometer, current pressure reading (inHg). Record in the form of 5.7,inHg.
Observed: 28.95,inHg
